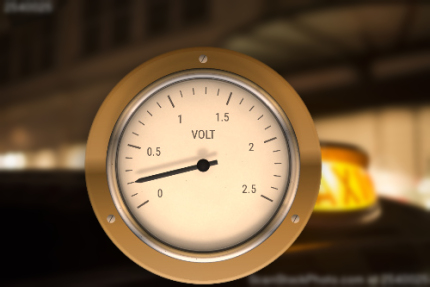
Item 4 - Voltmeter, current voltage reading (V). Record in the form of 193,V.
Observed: 0.2,V
